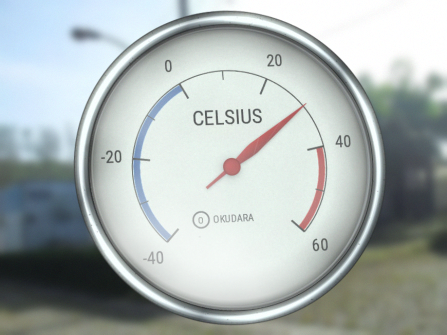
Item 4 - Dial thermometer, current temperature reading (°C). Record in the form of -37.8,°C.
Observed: 30,°C
